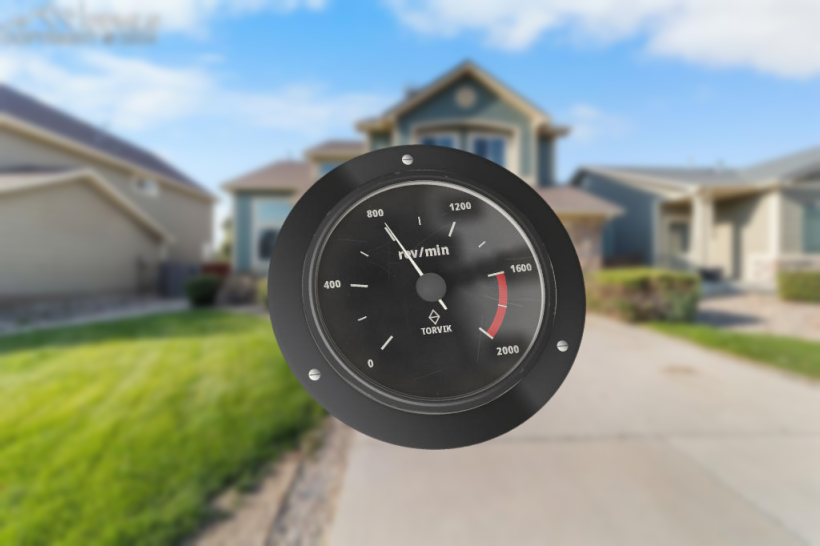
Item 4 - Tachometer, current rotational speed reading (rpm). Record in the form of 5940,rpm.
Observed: 800,rpm
